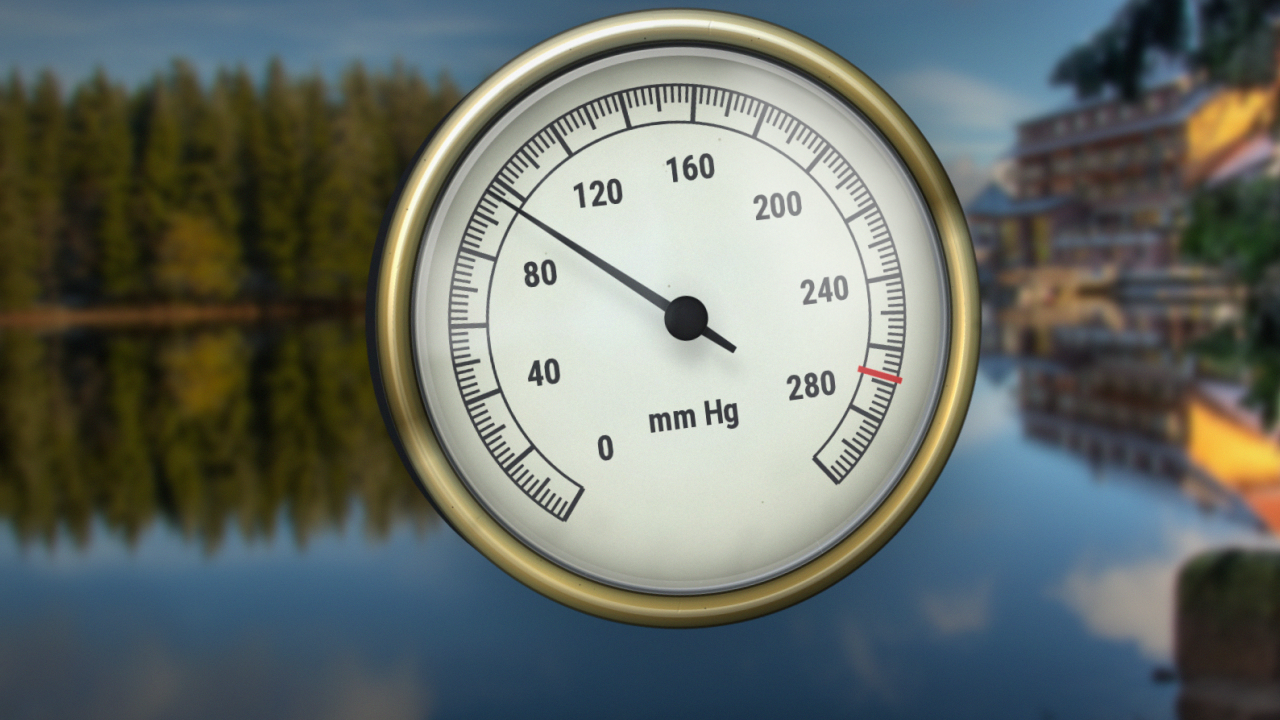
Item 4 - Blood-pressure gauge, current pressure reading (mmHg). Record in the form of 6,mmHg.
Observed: 96,mmHg
